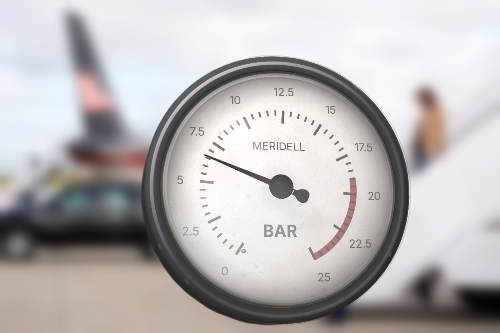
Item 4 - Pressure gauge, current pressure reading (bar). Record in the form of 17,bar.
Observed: 6.5,bar
